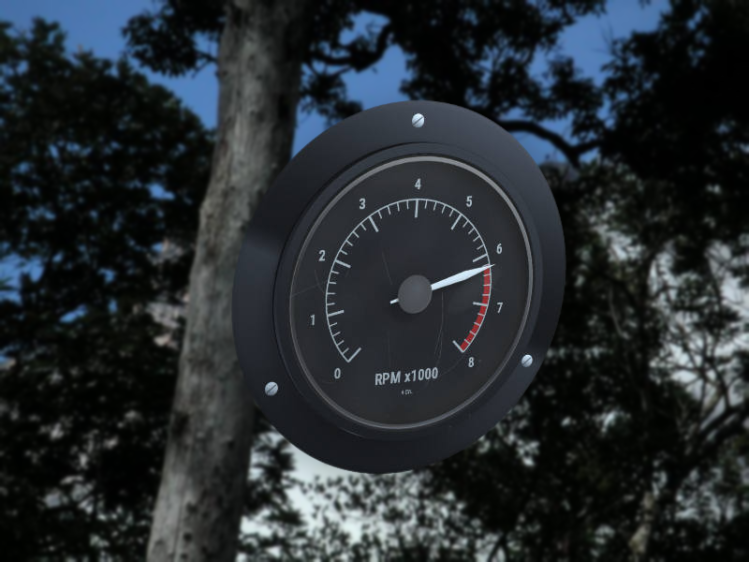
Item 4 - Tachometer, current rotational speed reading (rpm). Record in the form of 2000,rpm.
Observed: 6200,rpm
